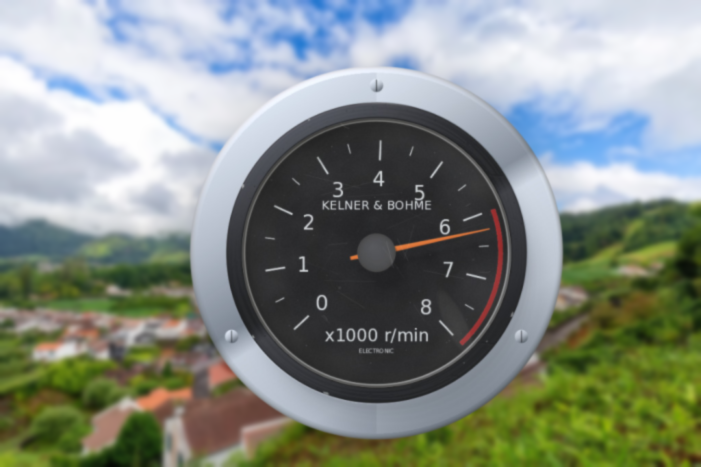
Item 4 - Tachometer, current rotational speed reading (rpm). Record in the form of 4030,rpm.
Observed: 6250,rpm
